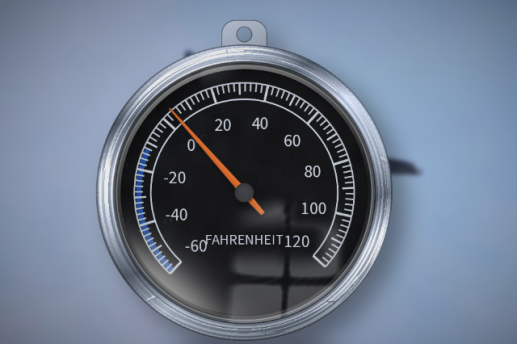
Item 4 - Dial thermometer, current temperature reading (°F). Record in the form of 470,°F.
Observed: 4,°F
